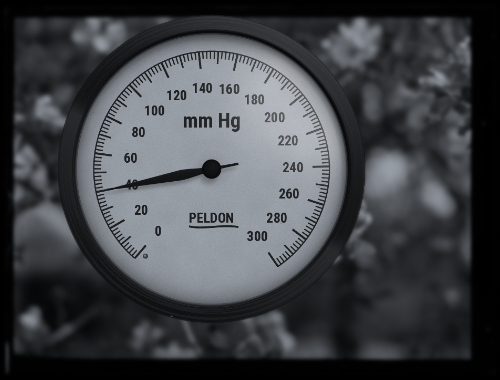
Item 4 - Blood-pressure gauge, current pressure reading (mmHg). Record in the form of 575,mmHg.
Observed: 40,mmHg
